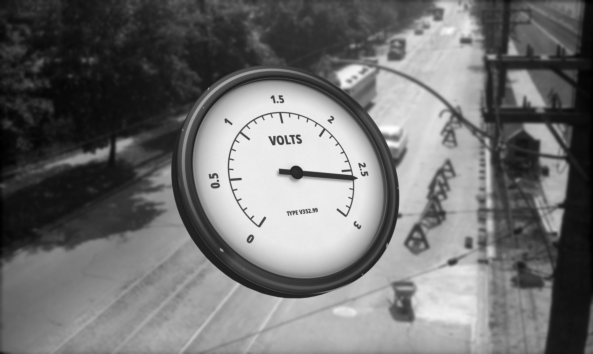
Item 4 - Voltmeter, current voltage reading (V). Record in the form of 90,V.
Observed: 2.6,V
